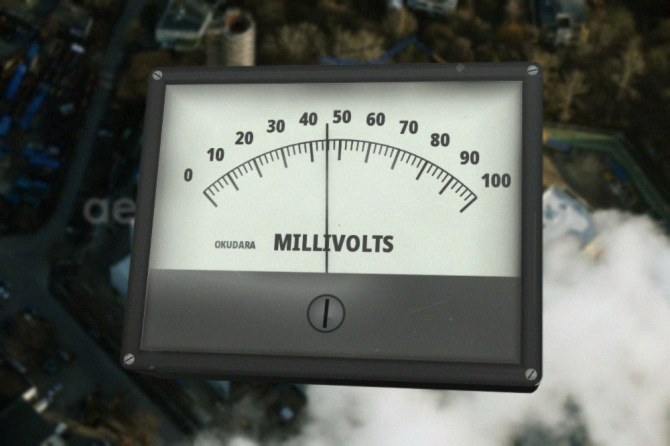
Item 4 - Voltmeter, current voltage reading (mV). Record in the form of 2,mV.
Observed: 46,mV
